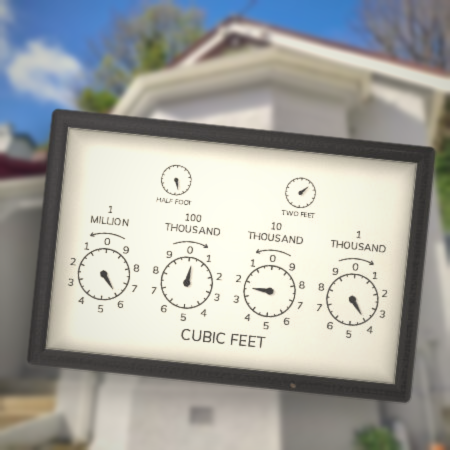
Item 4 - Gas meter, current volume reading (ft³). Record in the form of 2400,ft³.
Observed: 602400,ft³
